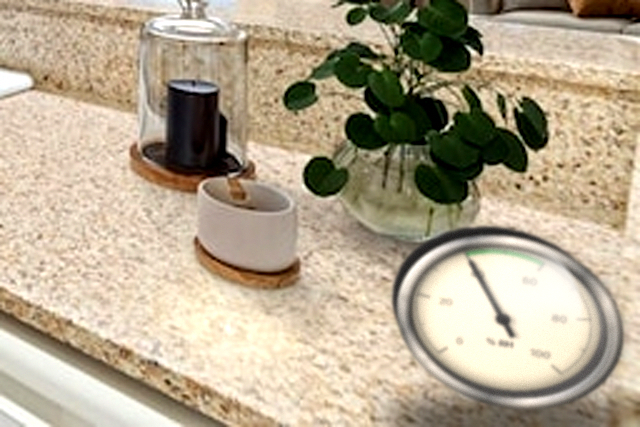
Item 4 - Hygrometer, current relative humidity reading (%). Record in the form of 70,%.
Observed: 40,%
